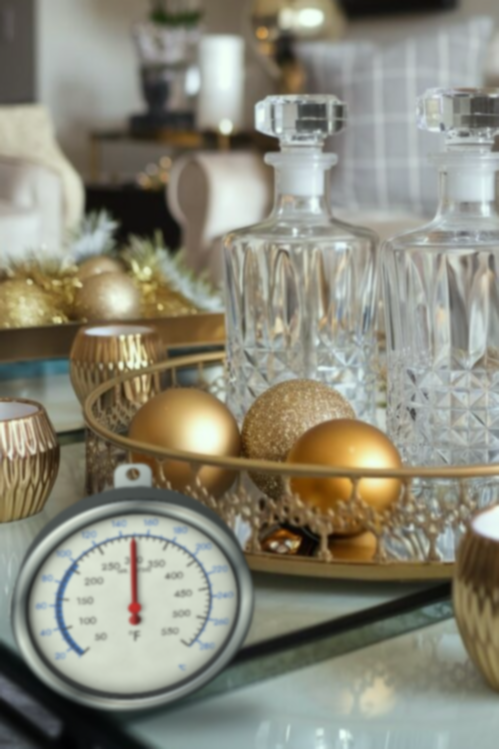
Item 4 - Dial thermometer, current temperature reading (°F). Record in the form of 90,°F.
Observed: 300,°F
